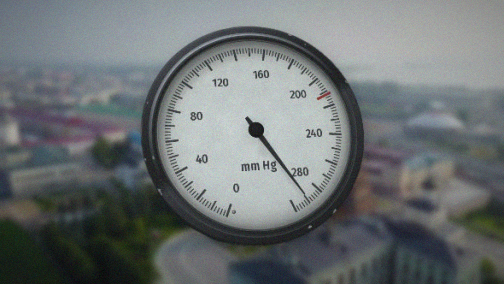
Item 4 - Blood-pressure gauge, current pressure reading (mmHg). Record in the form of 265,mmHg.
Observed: 290,mmHg
